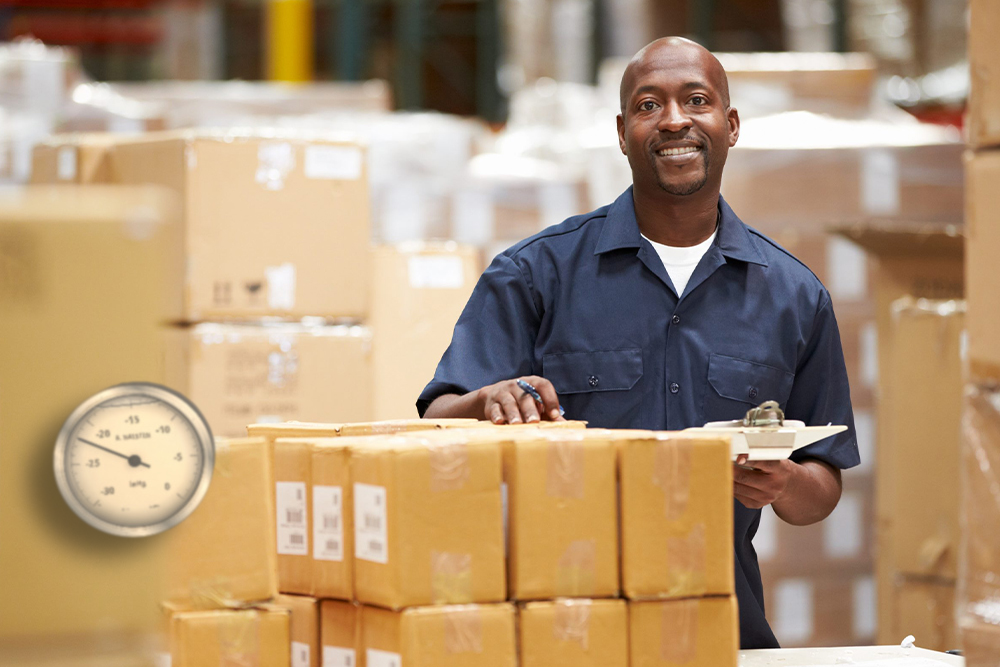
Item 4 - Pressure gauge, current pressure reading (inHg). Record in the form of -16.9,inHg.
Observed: -22,inHg
